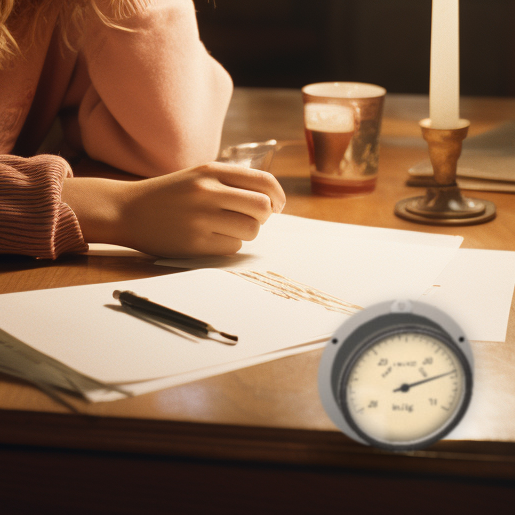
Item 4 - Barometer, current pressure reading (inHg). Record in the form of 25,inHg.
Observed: 30.4,inHg
